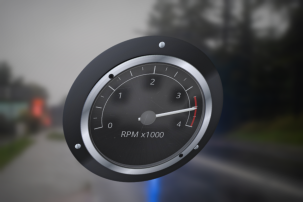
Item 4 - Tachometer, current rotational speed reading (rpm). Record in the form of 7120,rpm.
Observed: 3500,rpm
